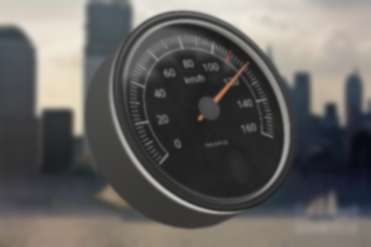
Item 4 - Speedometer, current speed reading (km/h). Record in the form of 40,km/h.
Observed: 120,km/h
